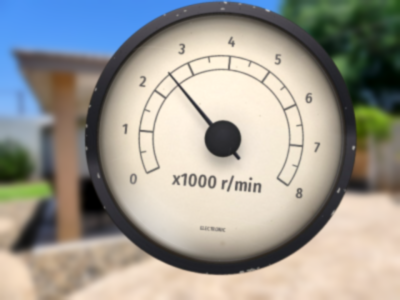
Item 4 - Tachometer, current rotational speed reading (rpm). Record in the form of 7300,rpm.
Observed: 2500,rpm
